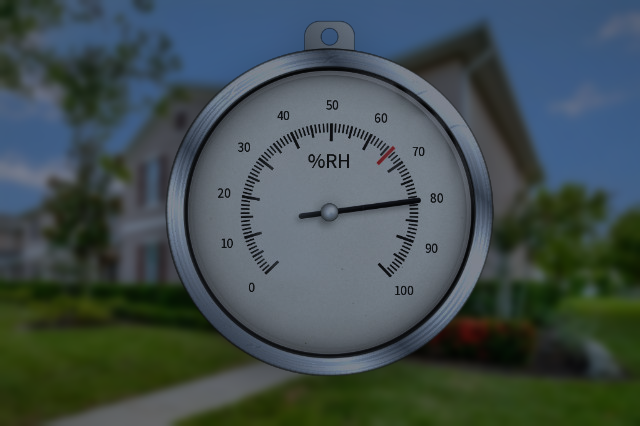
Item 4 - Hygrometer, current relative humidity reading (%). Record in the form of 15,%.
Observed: 80,%
